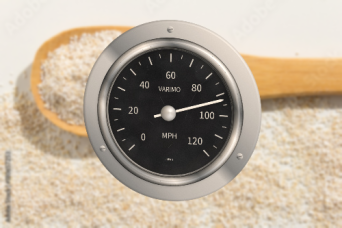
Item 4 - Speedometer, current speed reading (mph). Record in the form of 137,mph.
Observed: 92.5,mph
